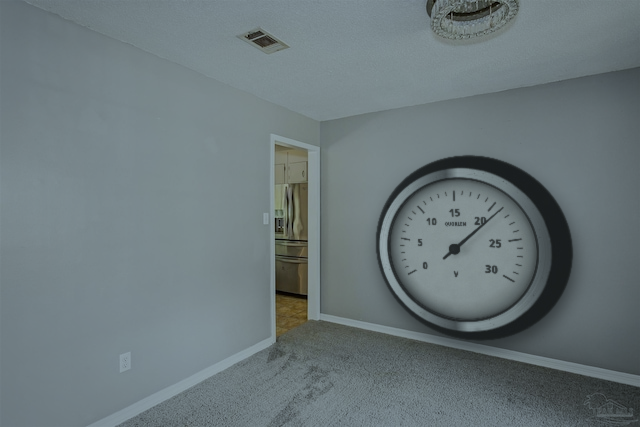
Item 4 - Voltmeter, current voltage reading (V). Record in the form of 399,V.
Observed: 21,V
